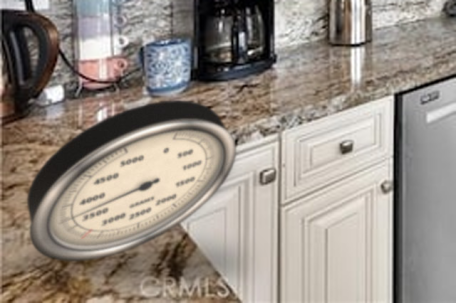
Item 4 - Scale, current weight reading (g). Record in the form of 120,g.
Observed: 3750,g
